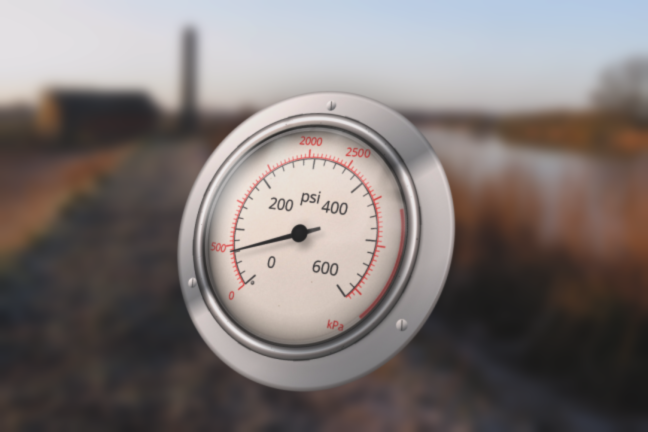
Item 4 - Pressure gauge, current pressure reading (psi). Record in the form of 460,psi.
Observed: 60,psi
